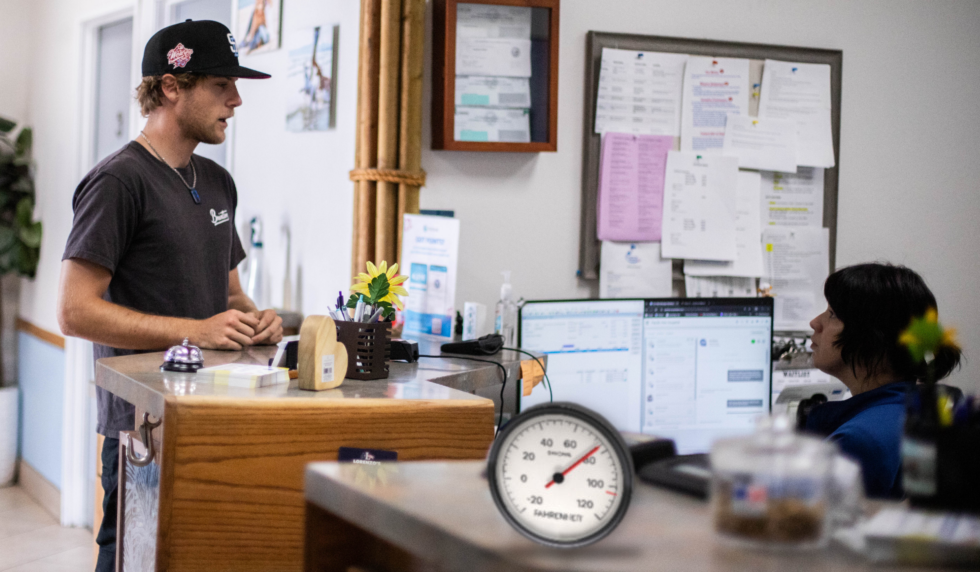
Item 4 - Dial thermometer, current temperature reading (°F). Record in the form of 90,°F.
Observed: 76,°F
